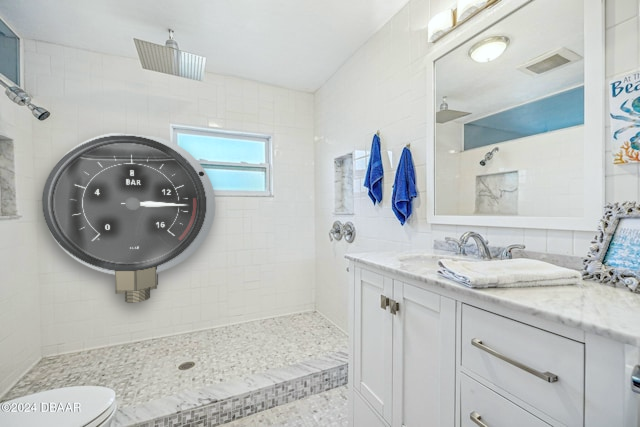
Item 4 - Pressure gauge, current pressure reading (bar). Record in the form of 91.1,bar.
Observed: 13.5,bar
